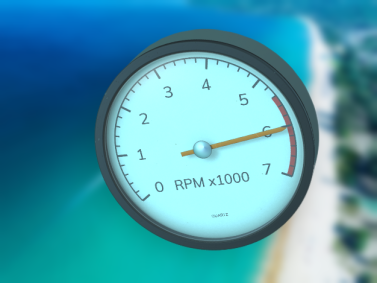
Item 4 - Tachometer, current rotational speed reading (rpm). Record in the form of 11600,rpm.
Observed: 6000,rpm
